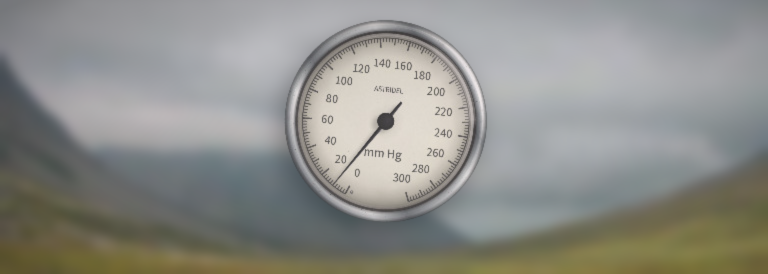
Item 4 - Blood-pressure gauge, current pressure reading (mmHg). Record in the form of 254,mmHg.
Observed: 10,mmHg
